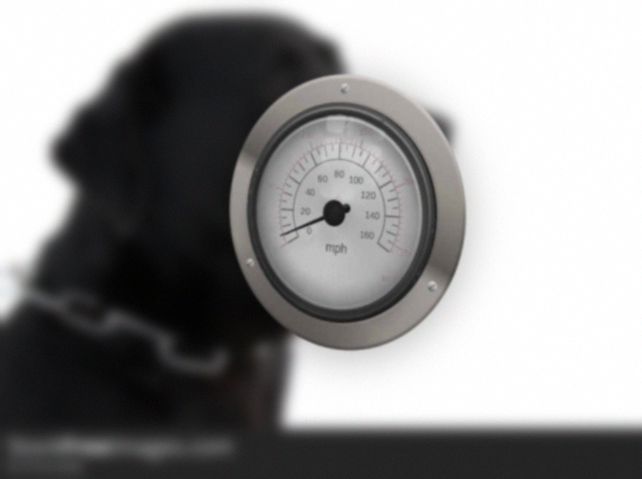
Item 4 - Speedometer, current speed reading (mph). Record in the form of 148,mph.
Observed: 5,mph
